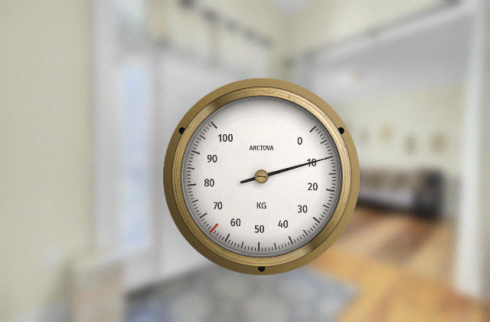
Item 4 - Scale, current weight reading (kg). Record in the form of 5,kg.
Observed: 10,kg
